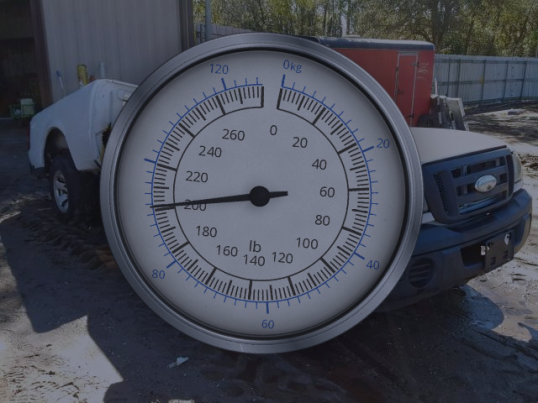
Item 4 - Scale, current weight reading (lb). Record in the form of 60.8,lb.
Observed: 202,lb
